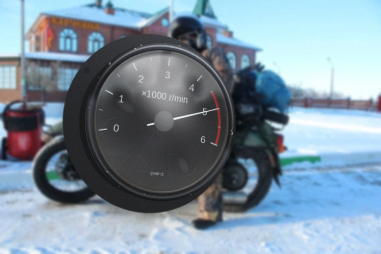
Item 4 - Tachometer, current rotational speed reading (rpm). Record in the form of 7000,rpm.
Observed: 5000,rpm
